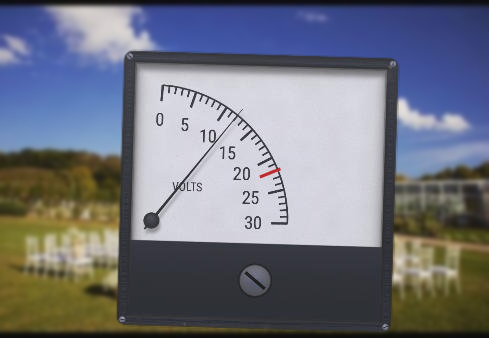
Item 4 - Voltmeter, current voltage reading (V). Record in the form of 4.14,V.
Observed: 12,V
